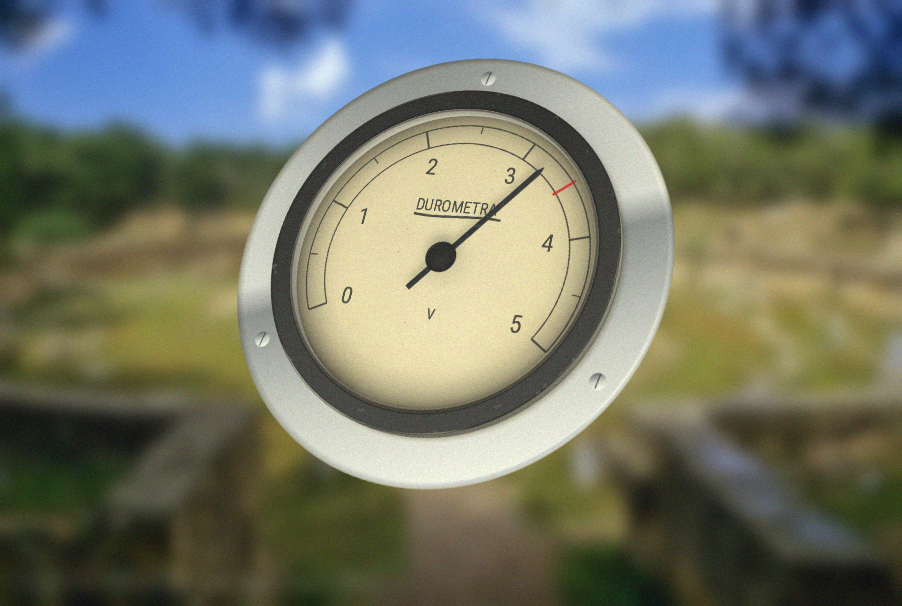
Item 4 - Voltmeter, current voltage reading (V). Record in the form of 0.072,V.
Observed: 3.25,V
